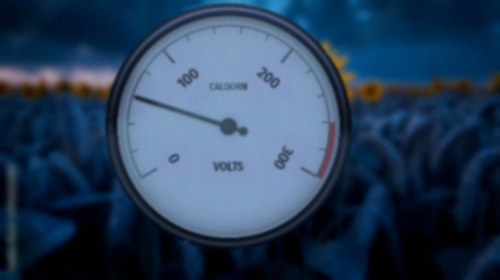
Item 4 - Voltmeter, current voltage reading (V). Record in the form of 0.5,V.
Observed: 60,V
